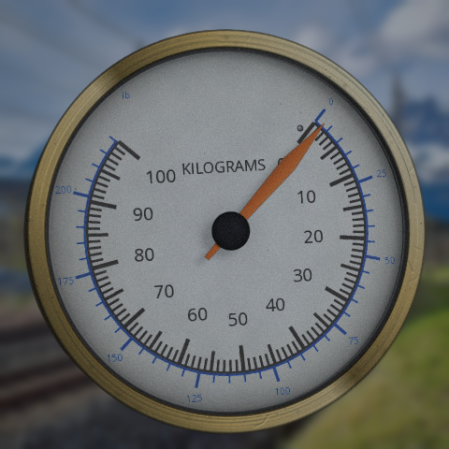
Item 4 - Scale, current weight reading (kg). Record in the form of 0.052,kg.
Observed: 1,kg
